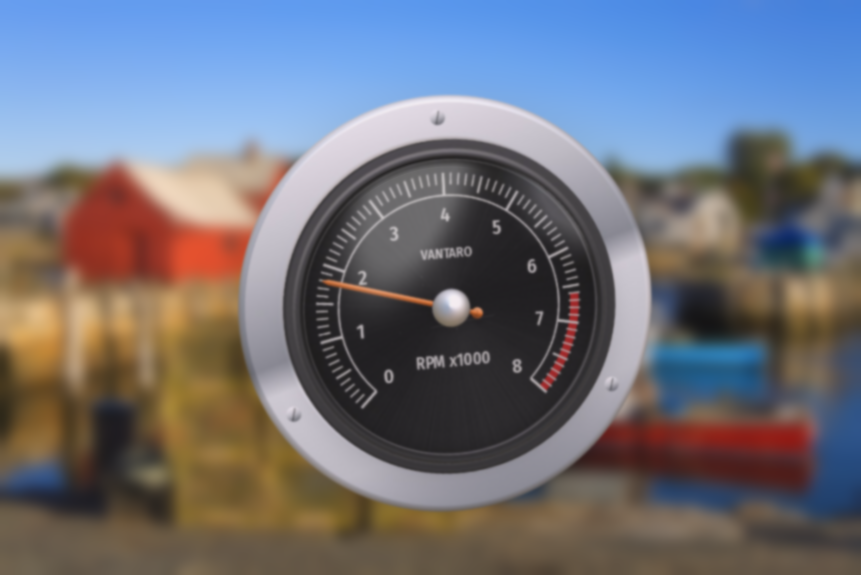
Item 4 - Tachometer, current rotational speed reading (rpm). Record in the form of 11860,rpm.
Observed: 1800,rpm
